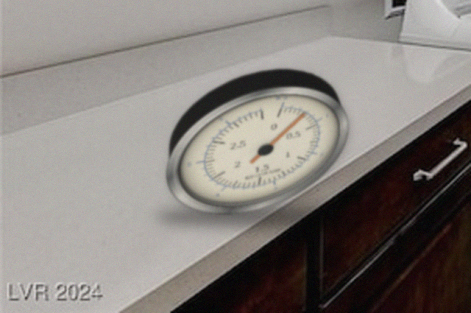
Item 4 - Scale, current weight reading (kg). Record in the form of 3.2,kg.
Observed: 0.25,kg
